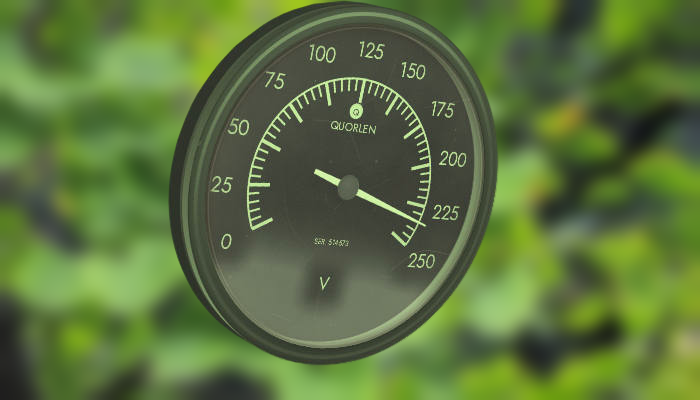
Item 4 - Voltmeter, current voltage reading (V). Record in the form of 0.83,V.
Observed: 235,V
